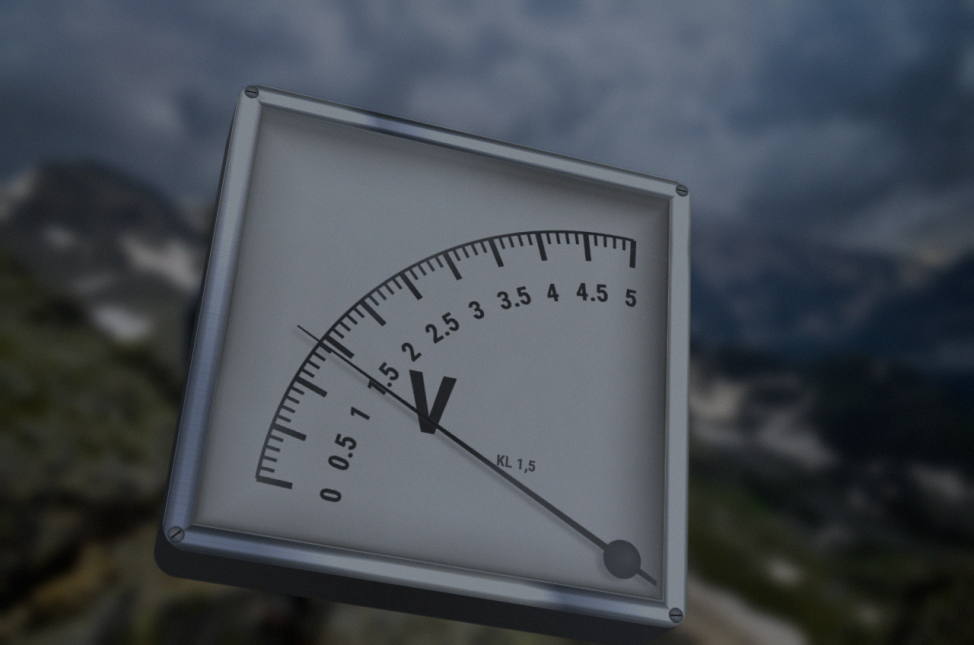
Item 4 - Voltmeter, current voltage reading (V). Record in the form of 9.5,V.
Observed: 1.4,V
